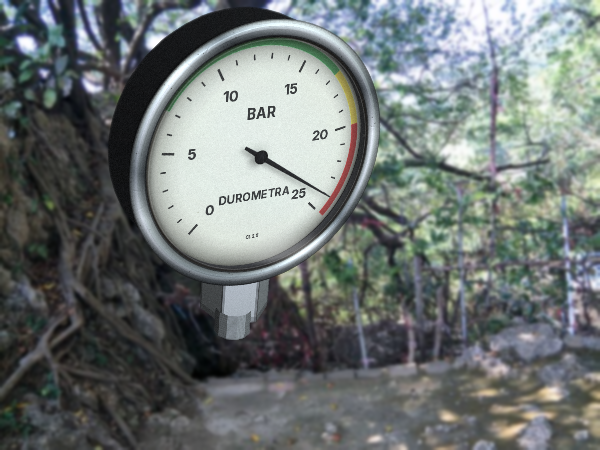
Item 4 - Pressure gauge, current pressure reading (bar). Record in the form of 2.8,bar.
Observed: 24,bar
